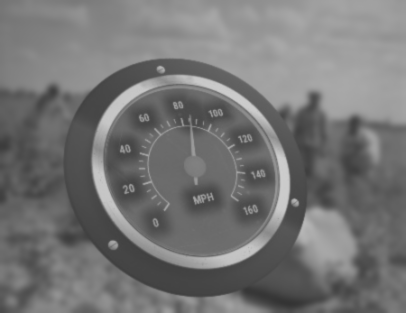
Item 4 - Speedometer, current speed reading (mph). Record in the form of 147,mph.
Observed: 85,mph
